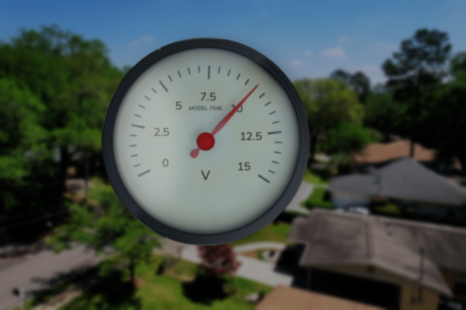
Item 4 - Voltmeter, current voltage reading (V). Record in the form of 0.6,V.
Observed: 10,V
